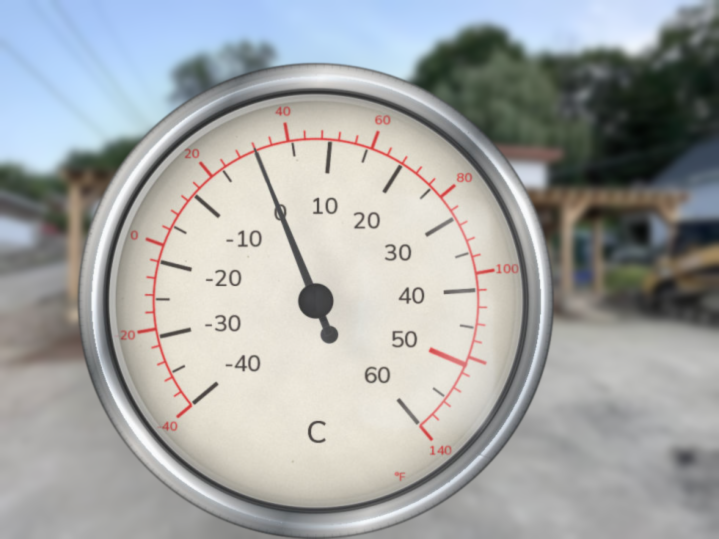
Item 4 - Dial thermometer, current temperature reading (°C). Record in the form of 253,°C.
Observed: 0,°C
